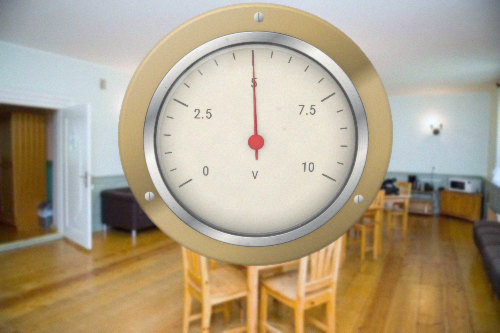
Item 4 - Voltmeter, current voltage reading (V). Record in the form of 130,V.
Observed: 5,V
